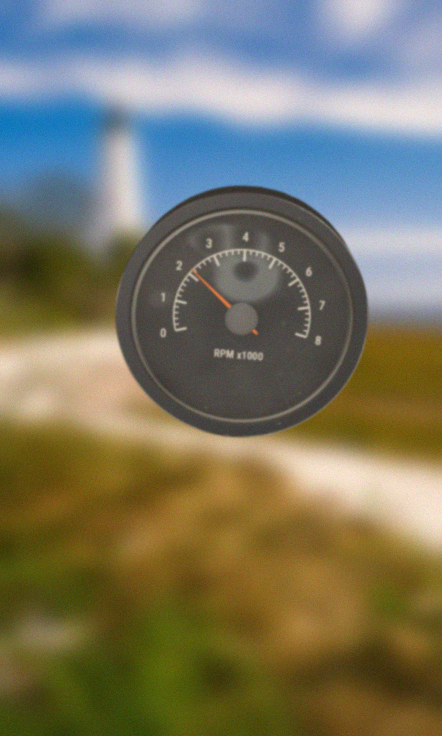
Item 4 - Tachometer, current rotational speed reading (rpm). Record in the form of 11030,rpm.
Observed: 2200,rpm
